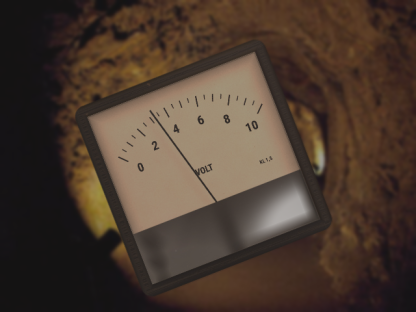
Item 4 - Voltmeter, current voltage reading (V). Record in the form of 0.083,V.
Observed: 3.25,V
